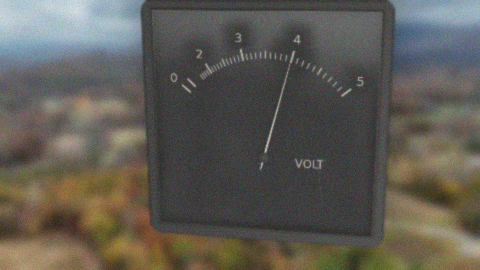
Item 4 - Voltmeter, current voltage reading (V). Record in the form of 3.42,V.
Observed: 4,V
